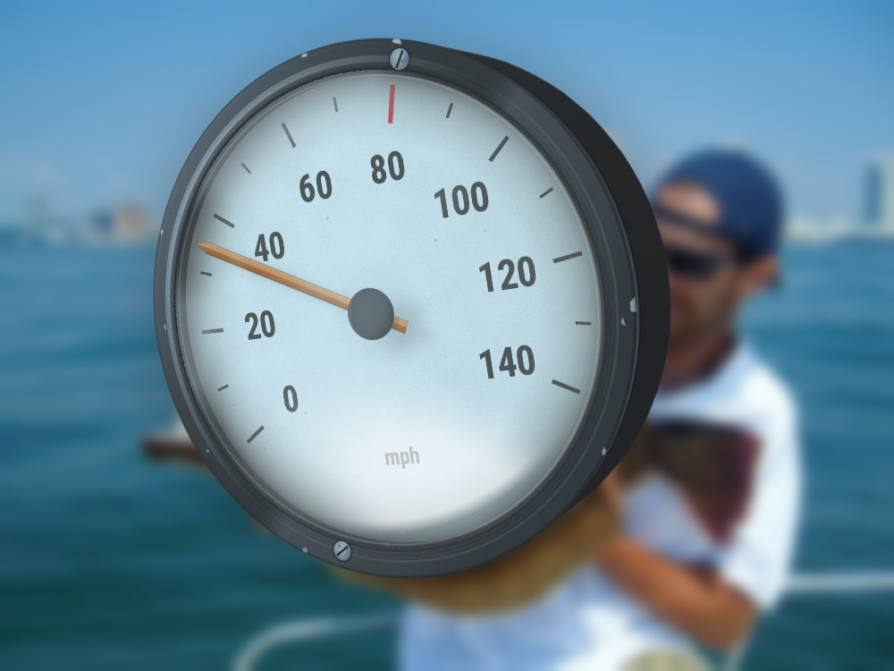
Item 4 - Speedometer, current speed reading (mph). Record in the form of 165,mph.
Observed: 35,mph
